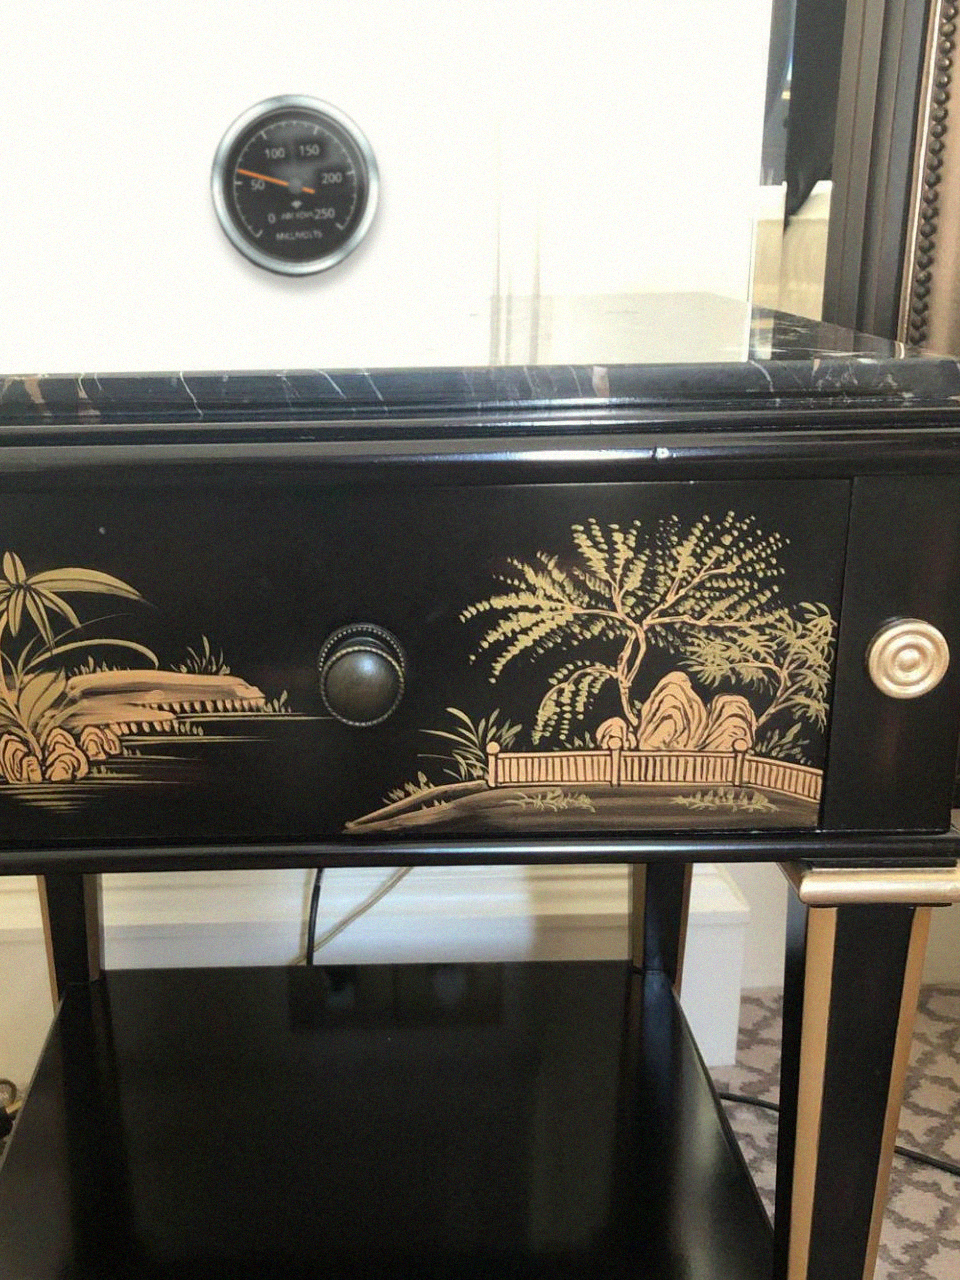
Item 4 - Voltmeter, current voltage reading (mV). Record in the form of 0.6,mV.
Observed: 60,mV
